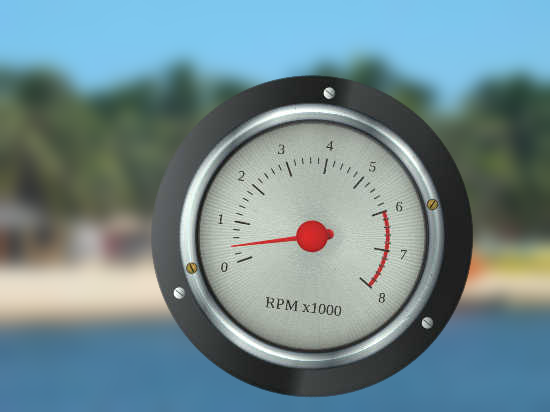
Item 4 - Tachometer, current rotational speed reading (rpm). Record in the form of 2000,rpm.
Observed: 400,rpm
